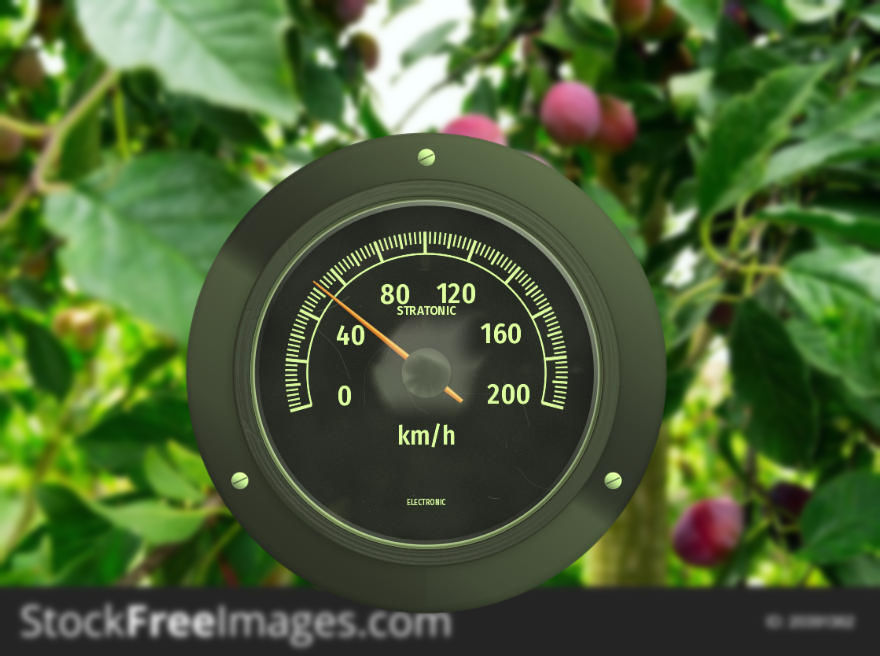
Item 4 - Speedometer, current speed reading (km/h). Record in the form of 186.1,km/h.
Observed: 52,km/h
